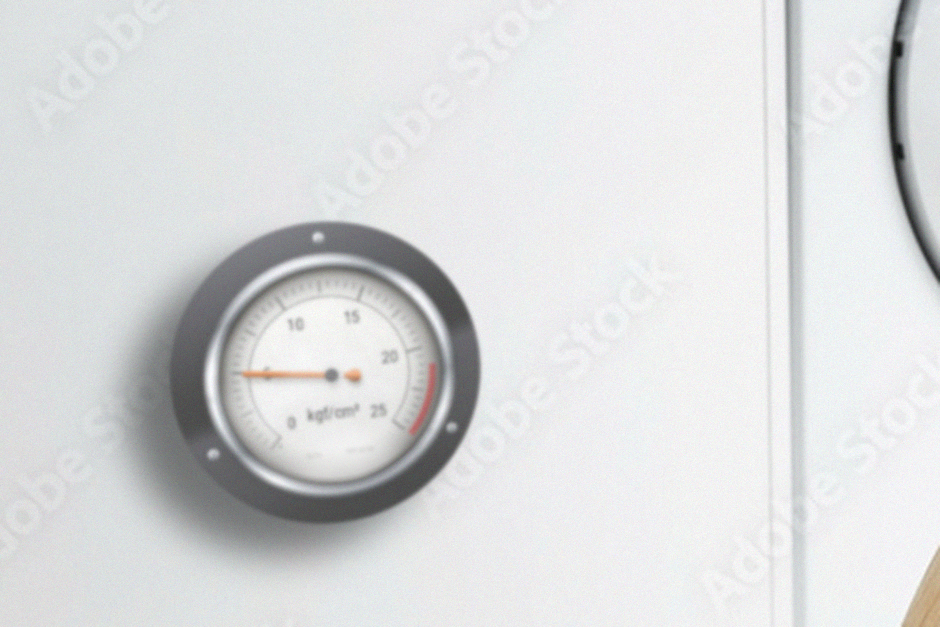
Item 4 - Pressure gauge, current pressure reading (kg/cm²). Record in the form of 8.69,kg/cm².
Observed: 5,kg/cm²
